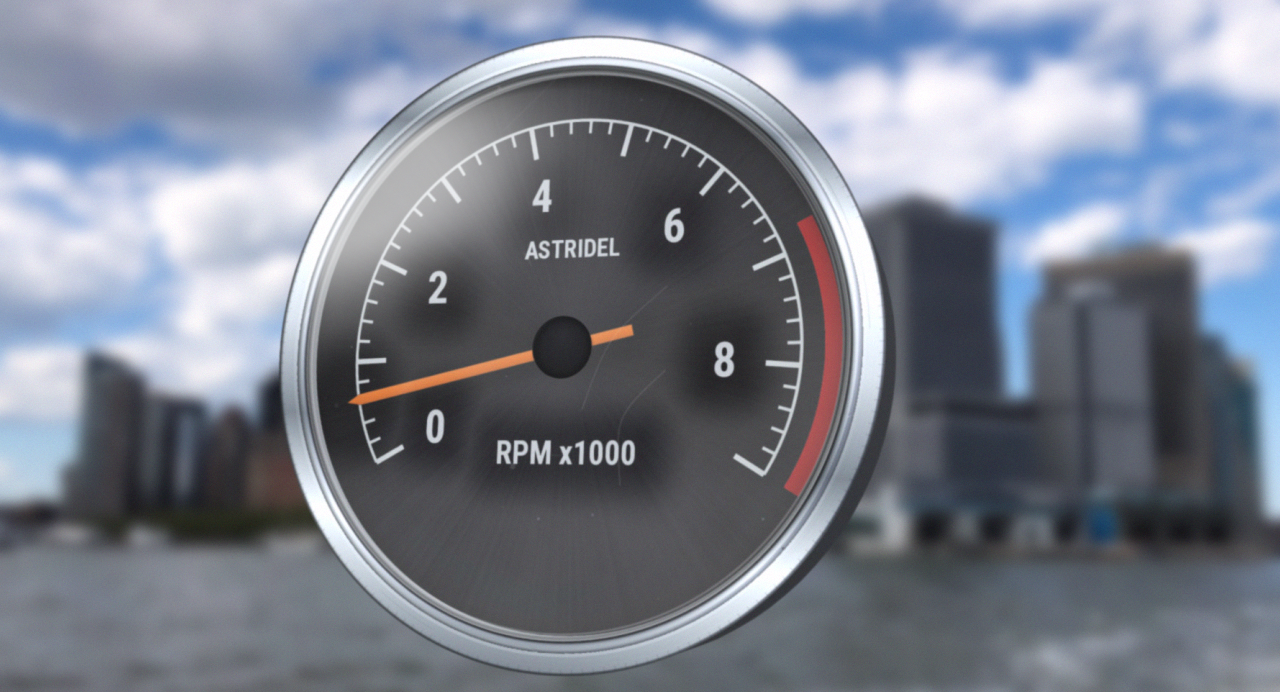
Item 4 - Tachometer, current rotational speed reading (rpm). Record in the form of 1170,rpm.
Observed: 600,rpm
